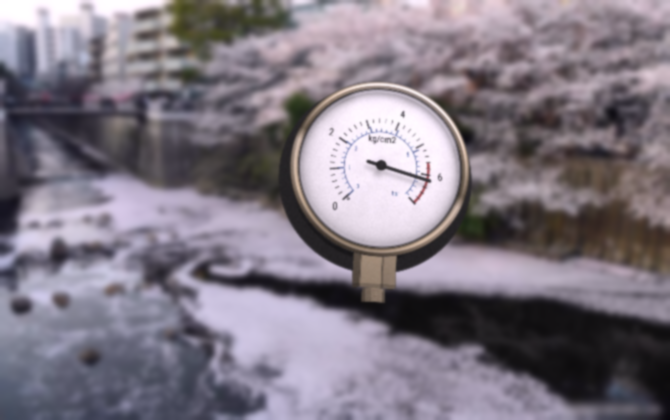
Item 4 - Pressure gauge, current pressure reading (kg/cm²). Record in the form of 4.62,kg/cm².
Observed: 6.2,kg/cm²
